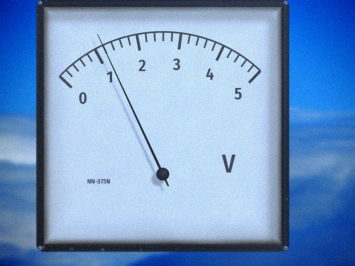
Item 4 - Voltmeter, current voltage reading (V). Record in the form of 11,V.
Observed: 1.2,V
